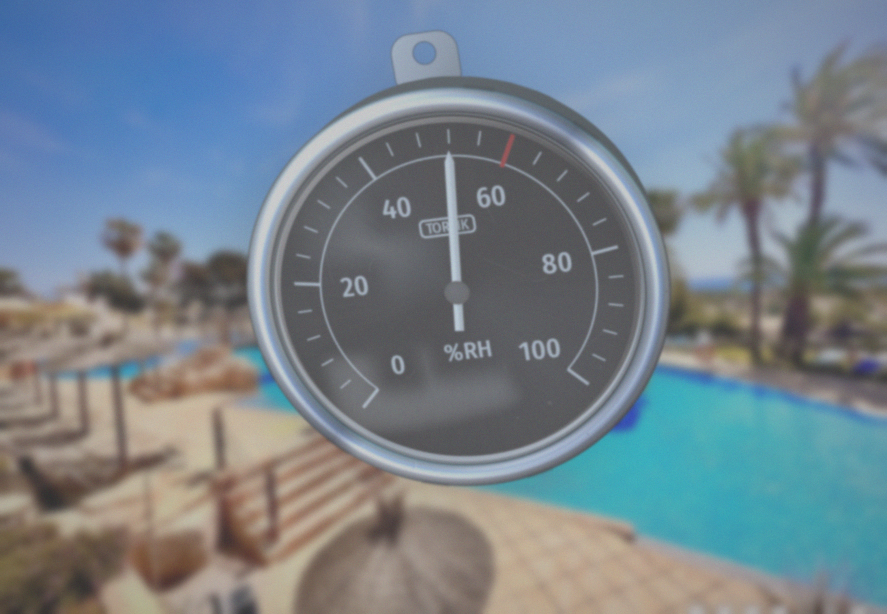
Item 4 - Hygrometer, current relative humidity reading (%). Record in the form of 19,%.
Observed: 52,%
